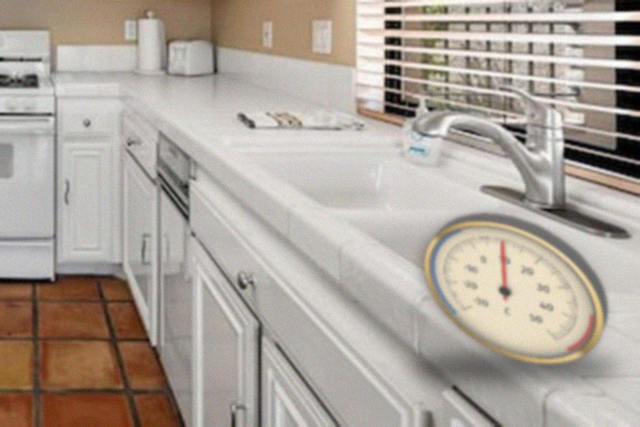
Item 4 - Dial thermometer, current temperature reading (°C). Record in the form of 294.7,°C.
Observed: 10,°C
